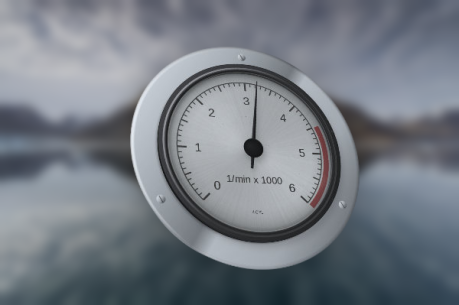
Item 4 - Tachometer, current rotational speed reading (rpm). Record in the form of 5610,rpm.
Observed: 3200,rpm
